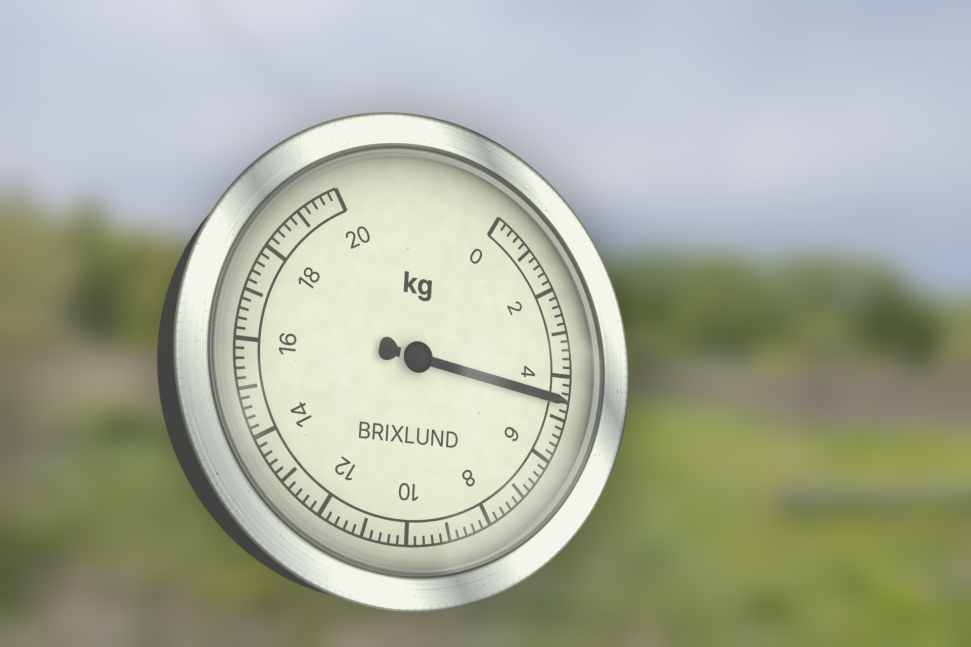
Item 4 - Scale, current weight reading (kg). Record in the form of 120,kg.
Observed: 4.6,kg
